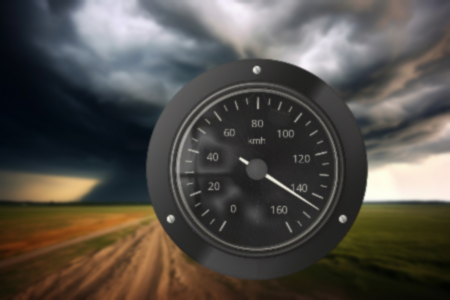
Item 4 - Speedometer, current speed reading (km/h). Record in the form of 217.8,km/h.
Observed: 145,km/h
